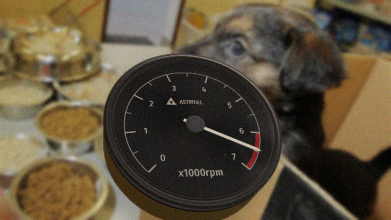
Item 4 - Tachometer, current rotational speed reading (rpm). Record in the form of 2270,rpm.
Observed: 6500,rpm
